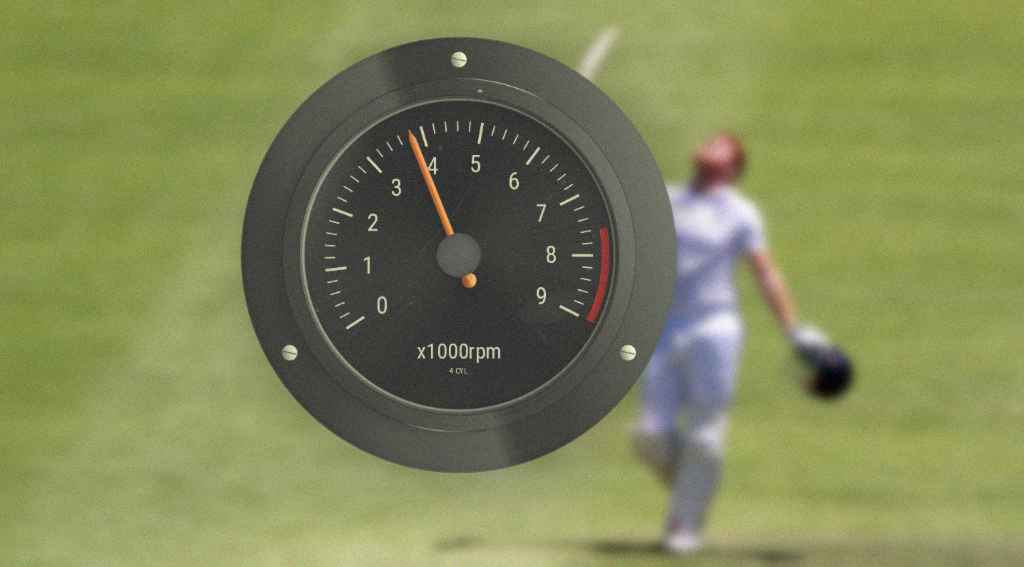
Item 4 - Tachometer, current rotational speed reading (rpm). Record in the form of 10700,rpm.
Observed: 3800,rpm
